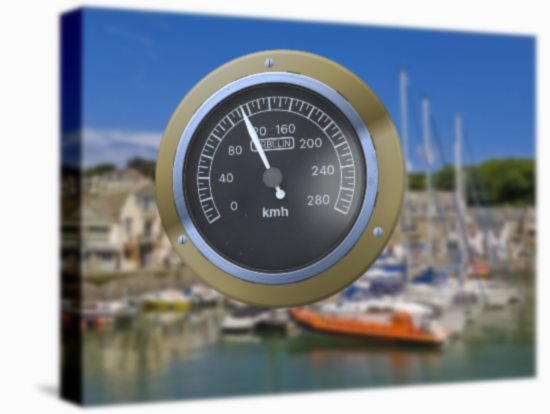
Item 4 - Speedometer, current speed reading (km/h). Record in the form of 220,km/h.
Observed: 115,km/h
